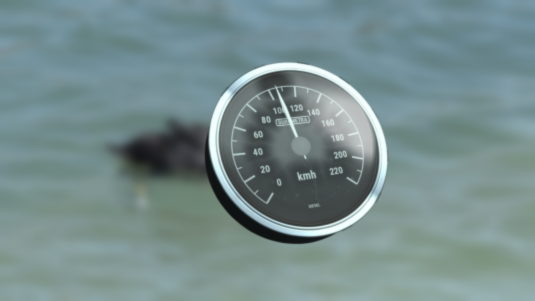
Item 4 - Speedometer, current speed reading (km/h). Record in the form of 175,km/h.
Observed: 105,km/h
